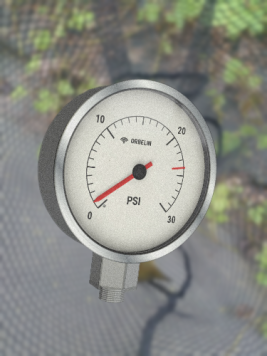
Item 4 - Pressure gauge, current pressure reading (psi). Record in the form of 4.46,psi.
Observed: 1,psi
